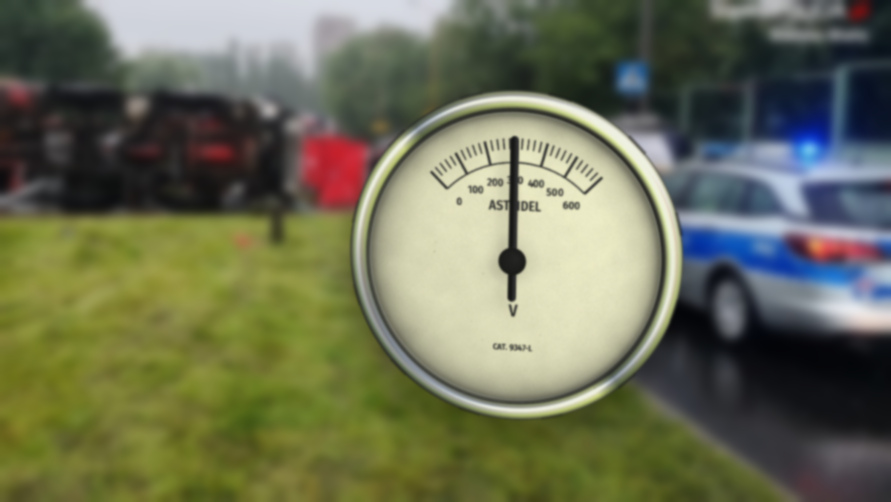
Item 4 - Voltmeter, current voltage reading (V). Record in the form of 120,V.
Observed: 300,V
